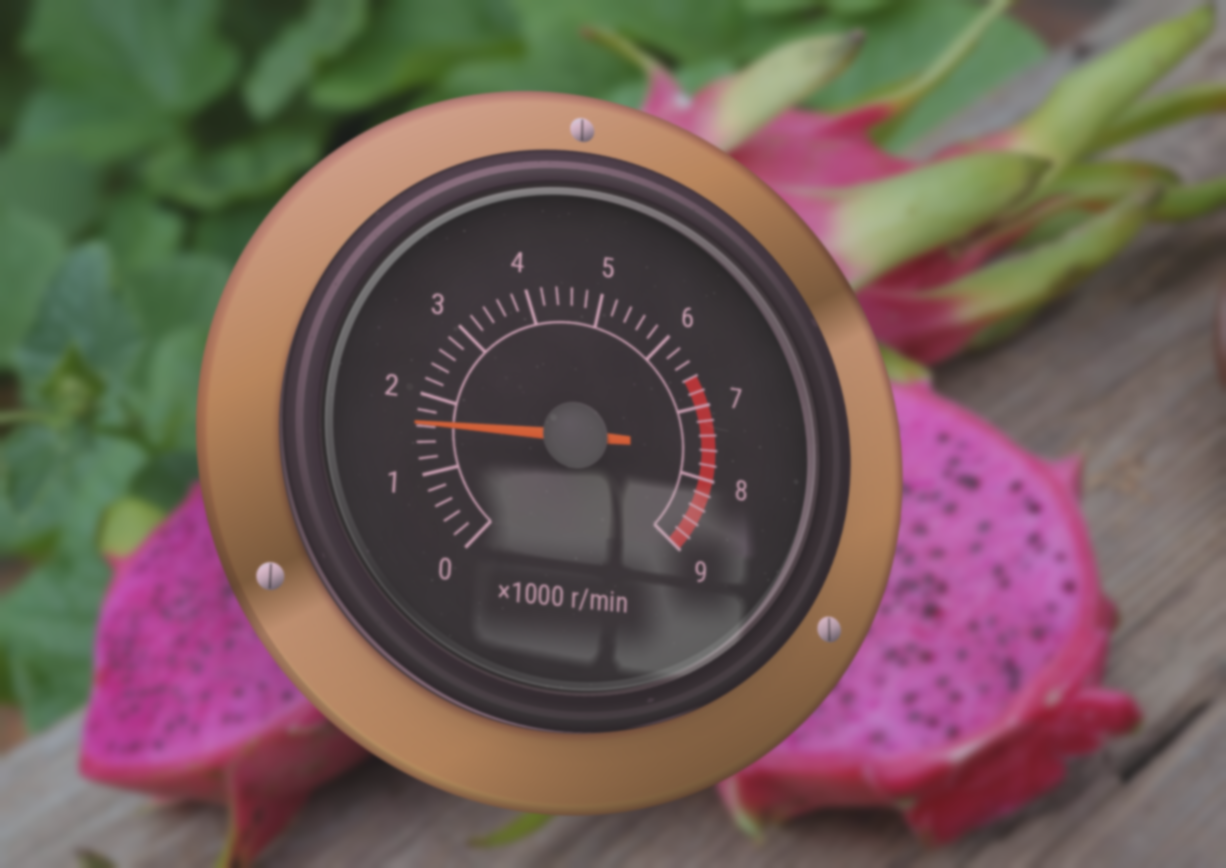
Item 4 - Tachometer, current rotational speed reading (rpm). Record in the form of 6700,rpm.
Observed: 1600,rpm
